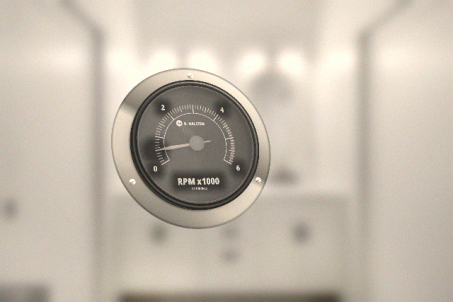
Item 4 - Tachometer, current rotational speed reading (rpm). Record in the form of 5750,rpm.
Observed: 500,rpm
